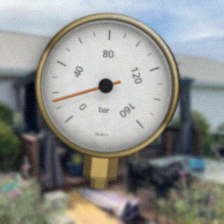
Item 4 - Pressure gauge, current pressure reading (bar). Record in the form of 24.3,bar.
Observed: 15,bar
